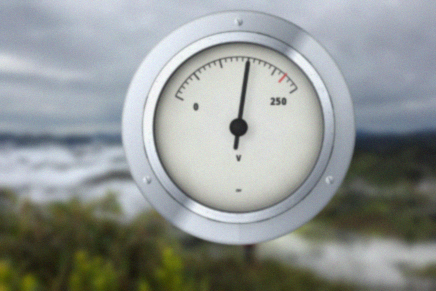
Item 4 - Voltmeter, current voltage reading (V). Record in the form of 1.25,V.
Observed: 150,V
